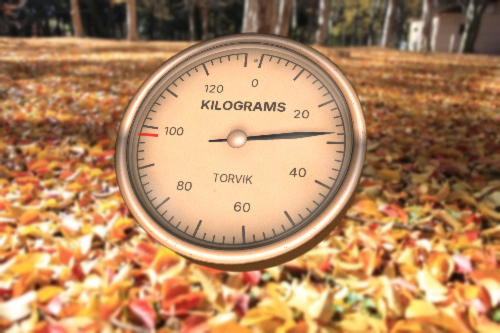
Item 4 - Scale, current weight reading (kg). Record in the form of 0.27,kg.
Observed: 28,kg
